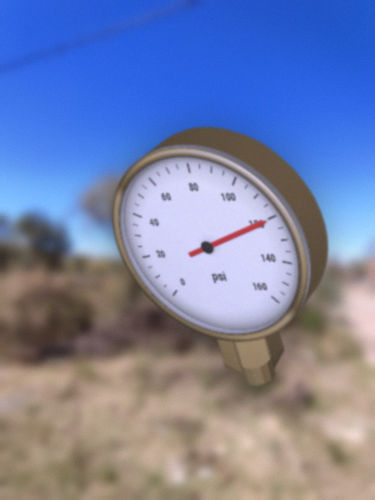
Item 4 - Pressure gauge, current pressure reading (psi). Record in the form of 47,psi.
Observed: 120,psi
